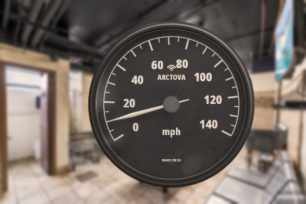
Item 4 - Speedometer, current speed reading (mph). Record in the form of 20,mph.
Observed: 10,mph
